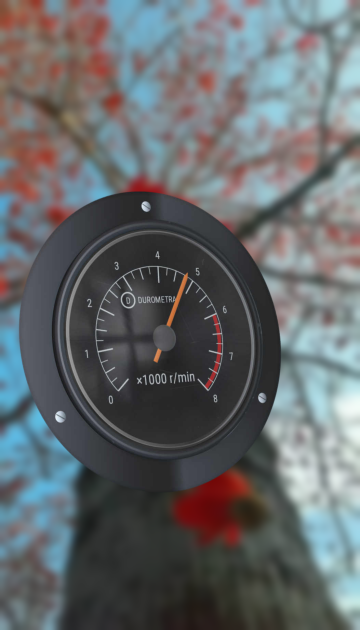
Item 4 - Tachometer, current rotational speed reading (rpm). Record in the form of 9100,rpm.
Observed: 4750,rpm
